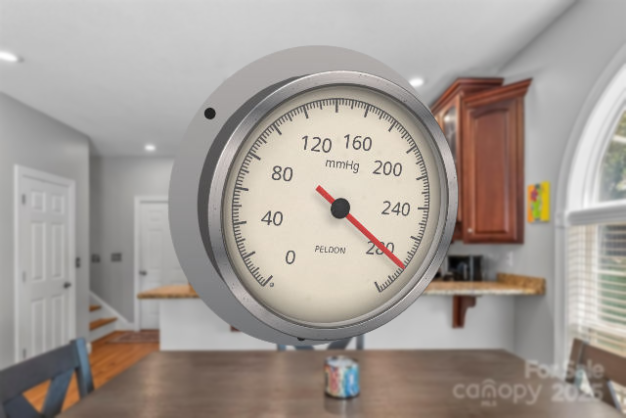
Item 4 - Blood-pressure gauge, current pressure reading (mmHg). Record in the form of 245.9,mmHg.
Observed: 280,mmHg
